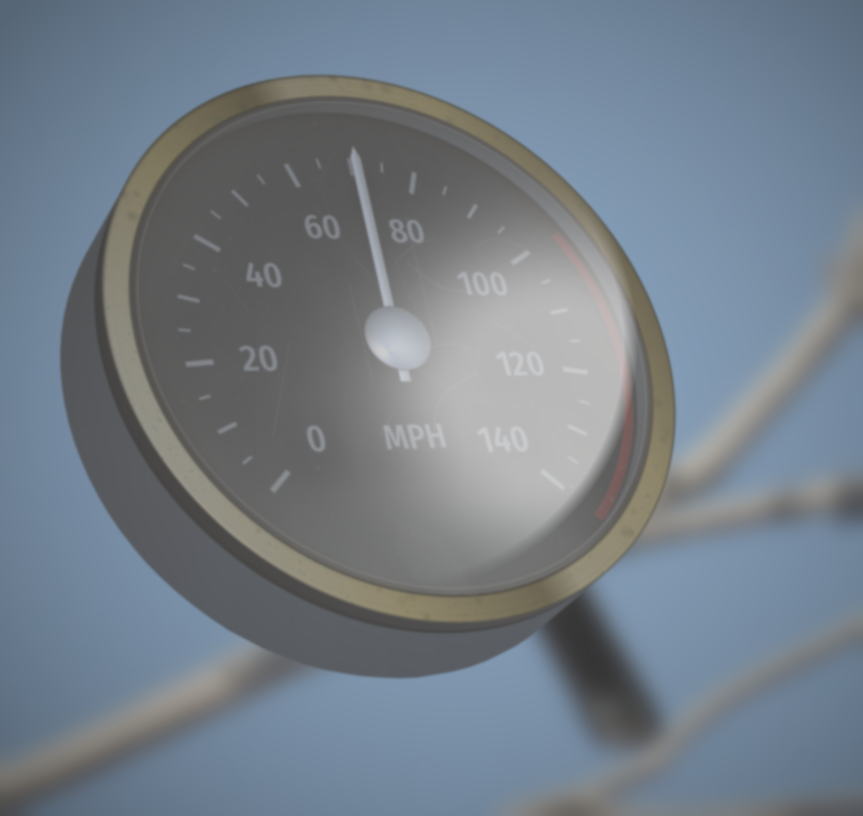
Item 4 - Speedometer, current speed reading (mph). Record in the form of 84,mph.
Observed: 70,mph
